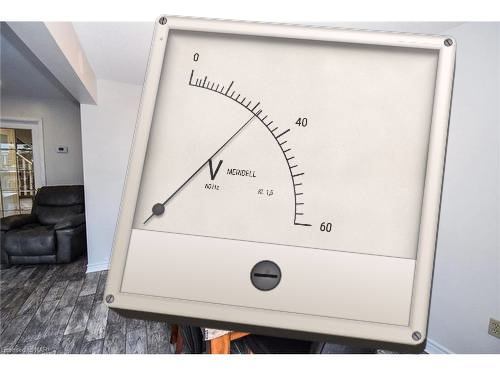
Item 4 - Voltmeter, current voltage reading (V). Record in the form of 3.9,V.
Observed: 32,V
